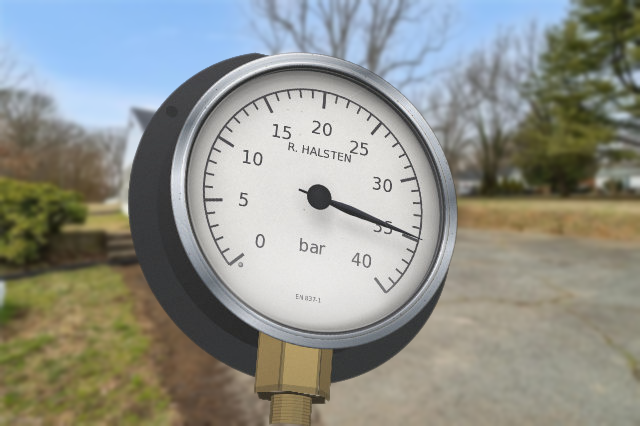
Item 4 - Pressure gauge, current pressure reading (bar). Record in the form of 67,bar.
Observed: 35,bar
